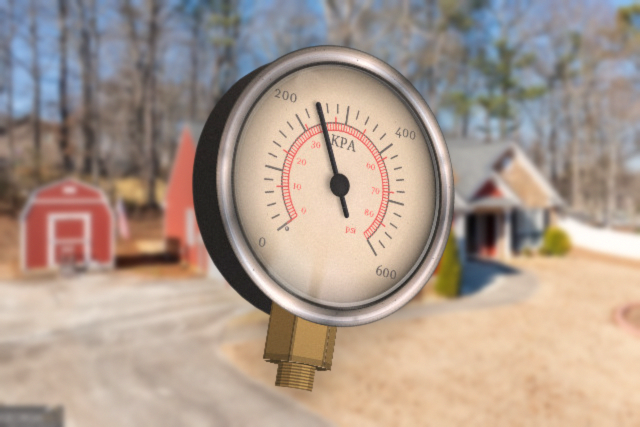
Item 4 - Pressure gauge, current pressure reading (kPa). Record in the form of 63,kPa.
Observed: 240,kPa
